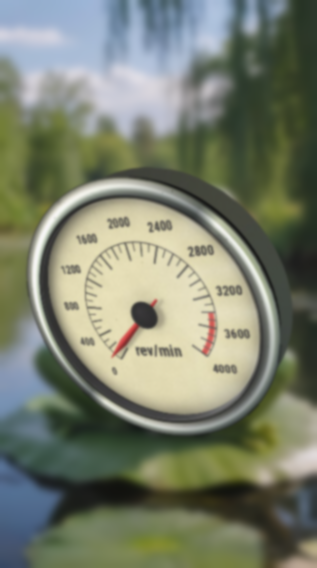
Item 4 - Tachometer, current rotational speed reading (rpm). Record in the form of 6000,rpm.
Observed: 100,rpm
